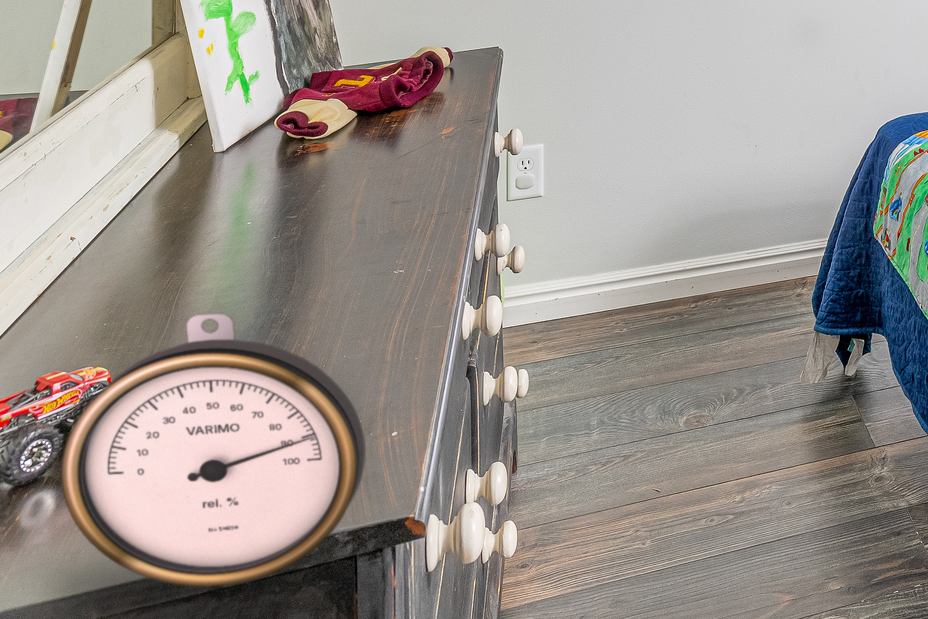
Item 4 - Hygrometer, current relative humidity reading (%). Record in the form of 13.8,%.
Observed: 90,%
